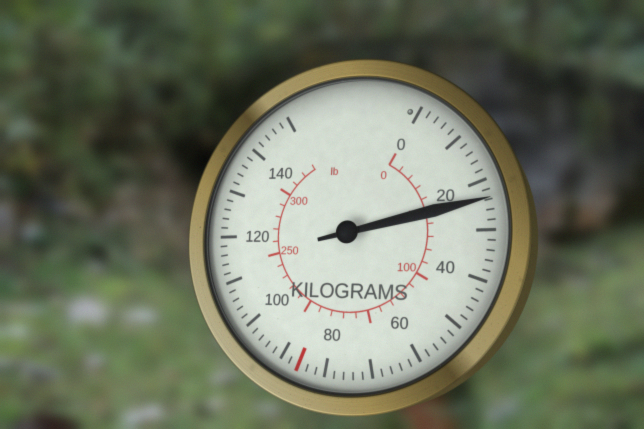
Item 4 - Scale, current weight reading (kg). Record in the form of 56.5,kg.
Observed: 24,kg
